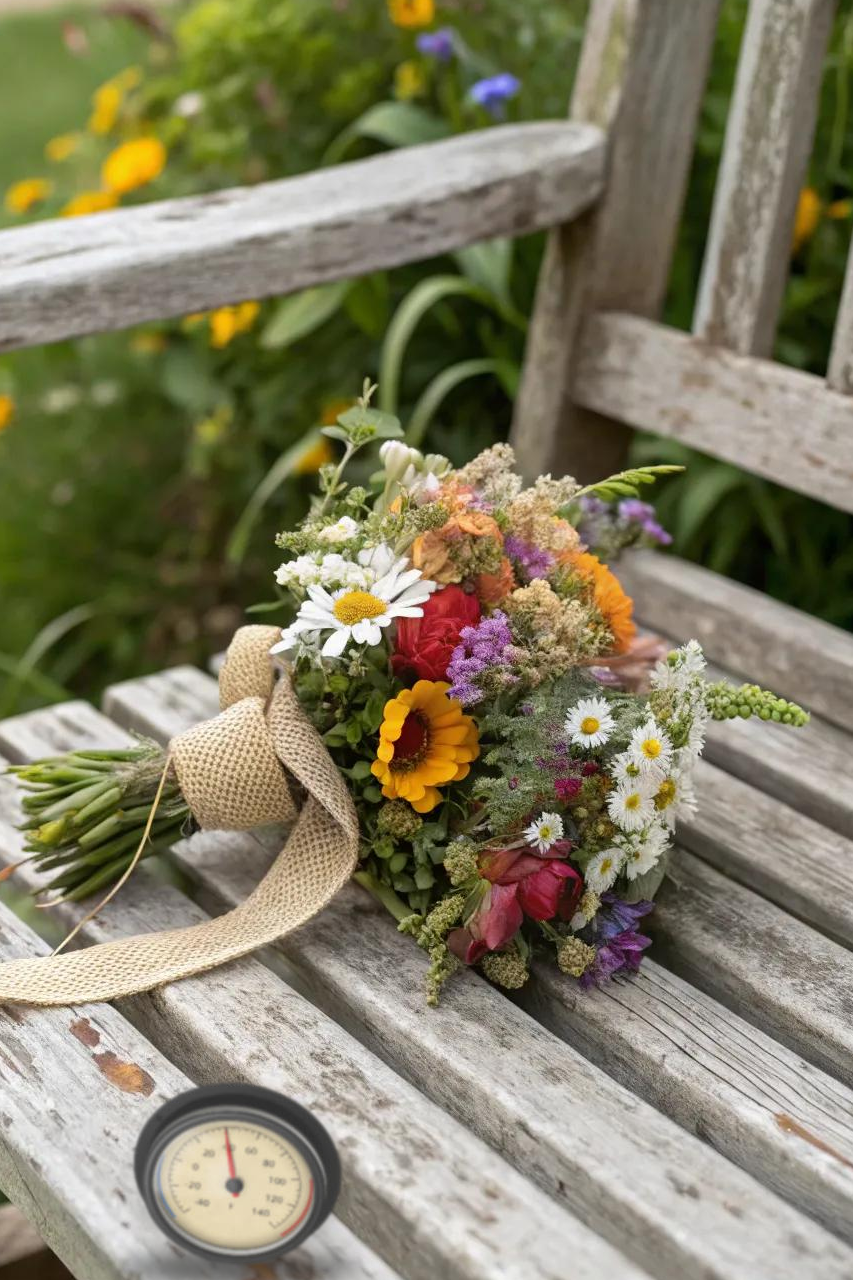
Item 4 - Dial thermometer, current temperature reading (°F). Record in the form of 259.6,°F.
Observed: 40,°F
